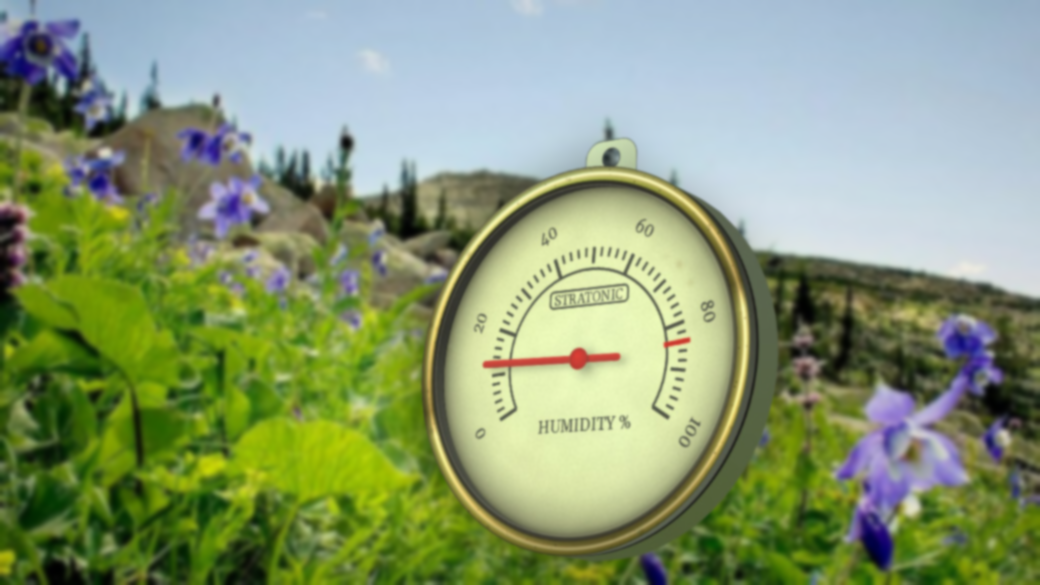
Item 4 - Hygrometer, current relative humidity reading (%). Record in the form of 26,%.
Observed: 12,%
